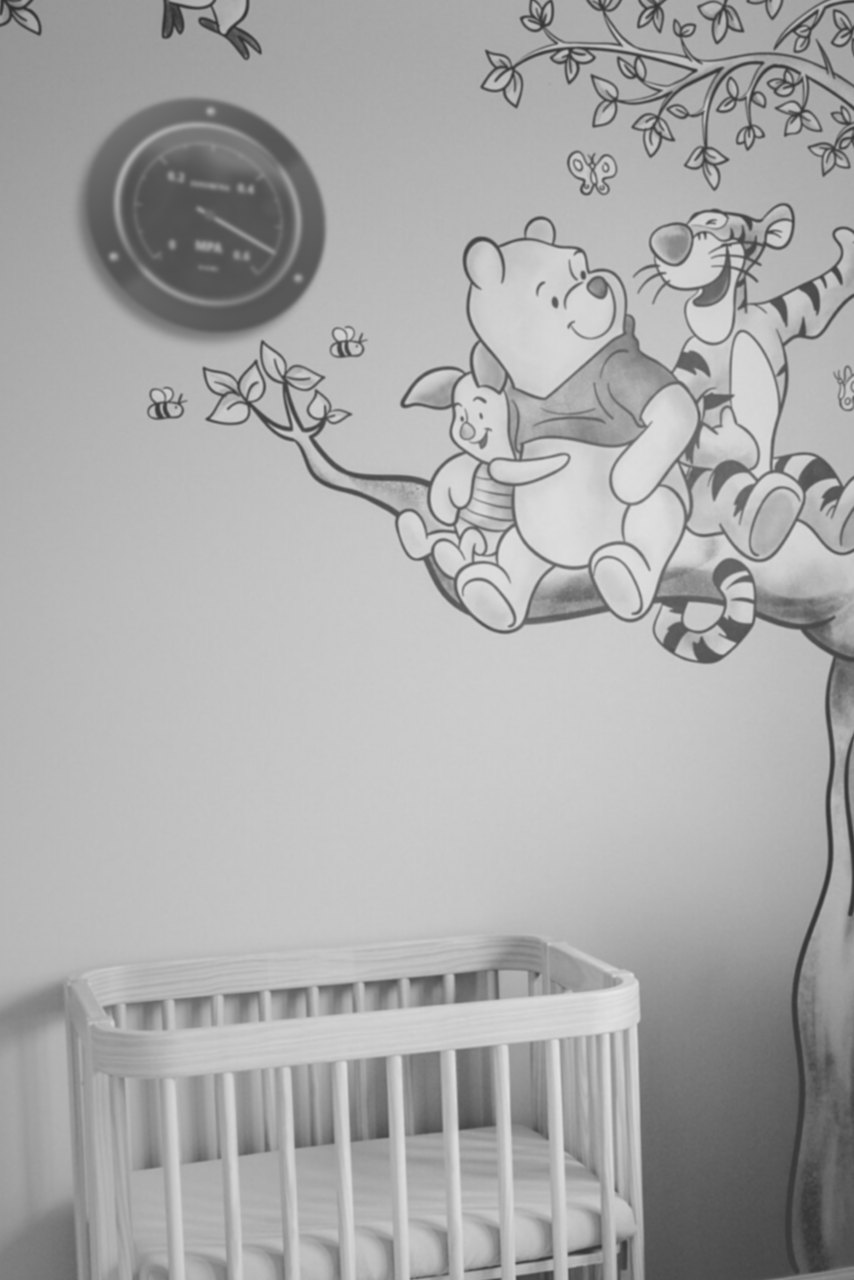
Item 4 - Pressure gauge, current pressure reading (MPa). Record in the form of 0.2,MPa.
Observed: 0.55,MPa
